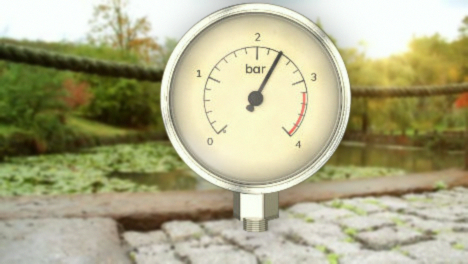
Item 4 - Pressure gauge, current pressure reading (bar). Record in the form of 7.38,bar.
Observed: 2.4,bar
